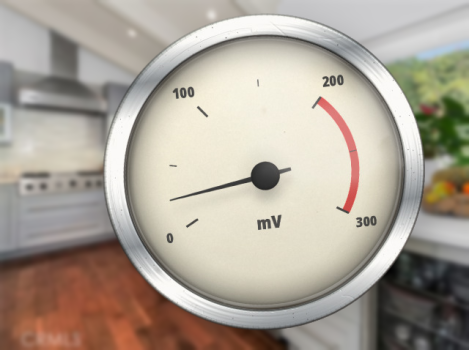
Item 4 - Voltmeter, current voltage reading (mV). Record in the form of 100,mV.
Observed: 25,mV
